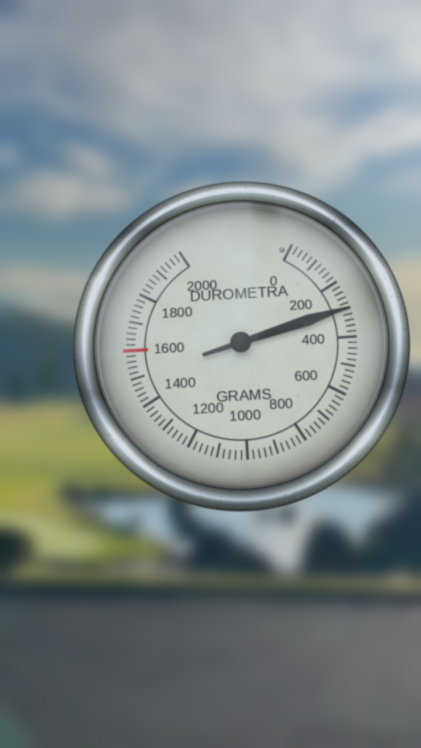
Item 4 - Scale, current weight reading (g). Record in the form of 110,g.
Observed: 300,g
